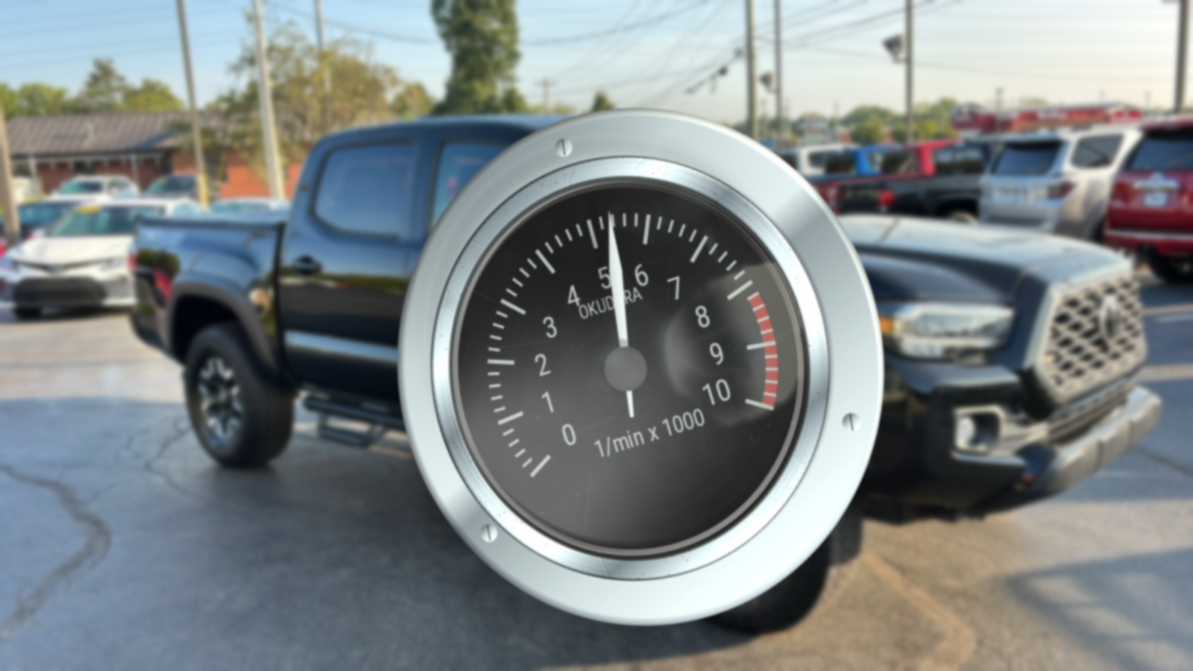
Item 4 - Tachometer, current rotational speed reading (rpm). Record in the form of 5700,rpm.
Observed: 5400,rpm
